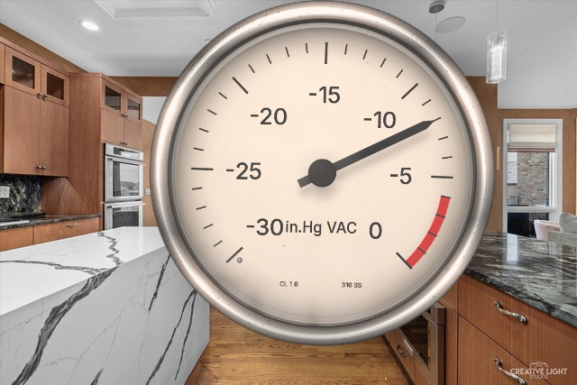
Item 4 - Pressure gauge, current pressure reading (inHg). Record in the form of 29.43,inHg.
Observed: -8,inHg
